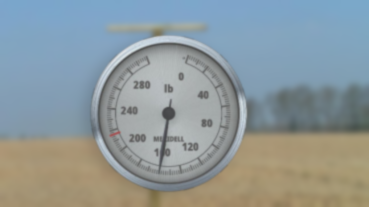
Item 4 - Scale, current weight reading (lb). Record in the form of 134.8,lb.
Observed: 160,lb
